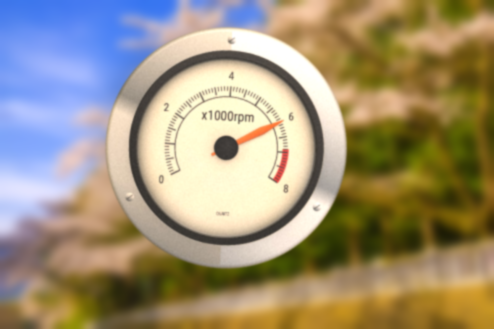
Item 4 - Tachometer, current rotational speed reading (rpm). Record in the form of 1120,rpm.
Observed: 6000,rpm
